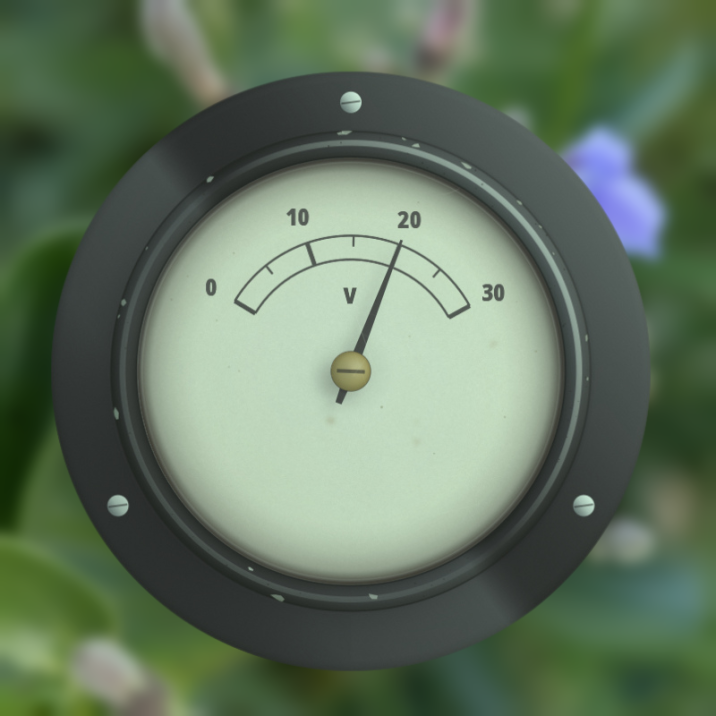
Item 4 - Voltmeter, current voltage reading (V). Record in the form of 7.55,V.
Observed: 20,V
